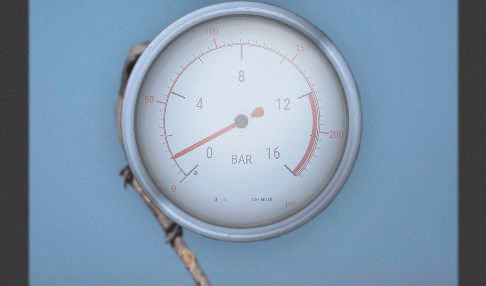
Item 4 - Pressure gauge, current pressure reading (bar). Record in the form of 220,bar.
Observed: 1,bar
